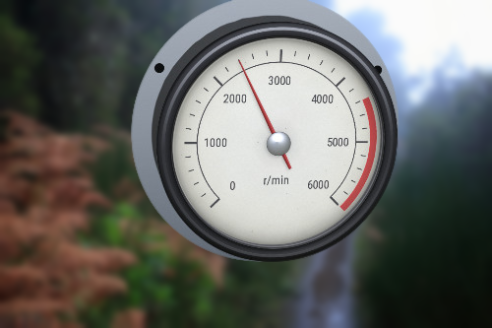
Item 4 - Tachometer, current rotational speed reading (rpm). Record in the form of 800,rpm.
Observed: 2400,rpm
